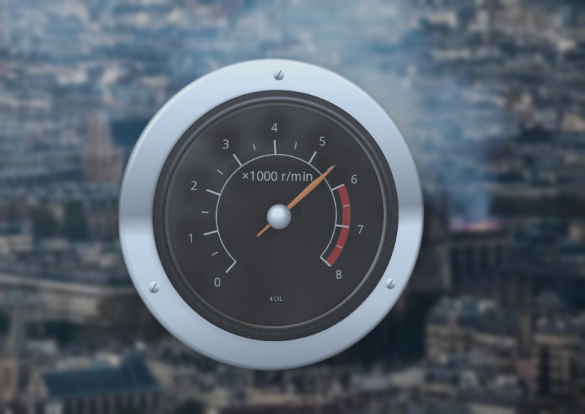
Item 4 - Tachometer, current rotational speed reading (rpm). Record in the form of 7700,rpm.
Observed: 5500,rpm
